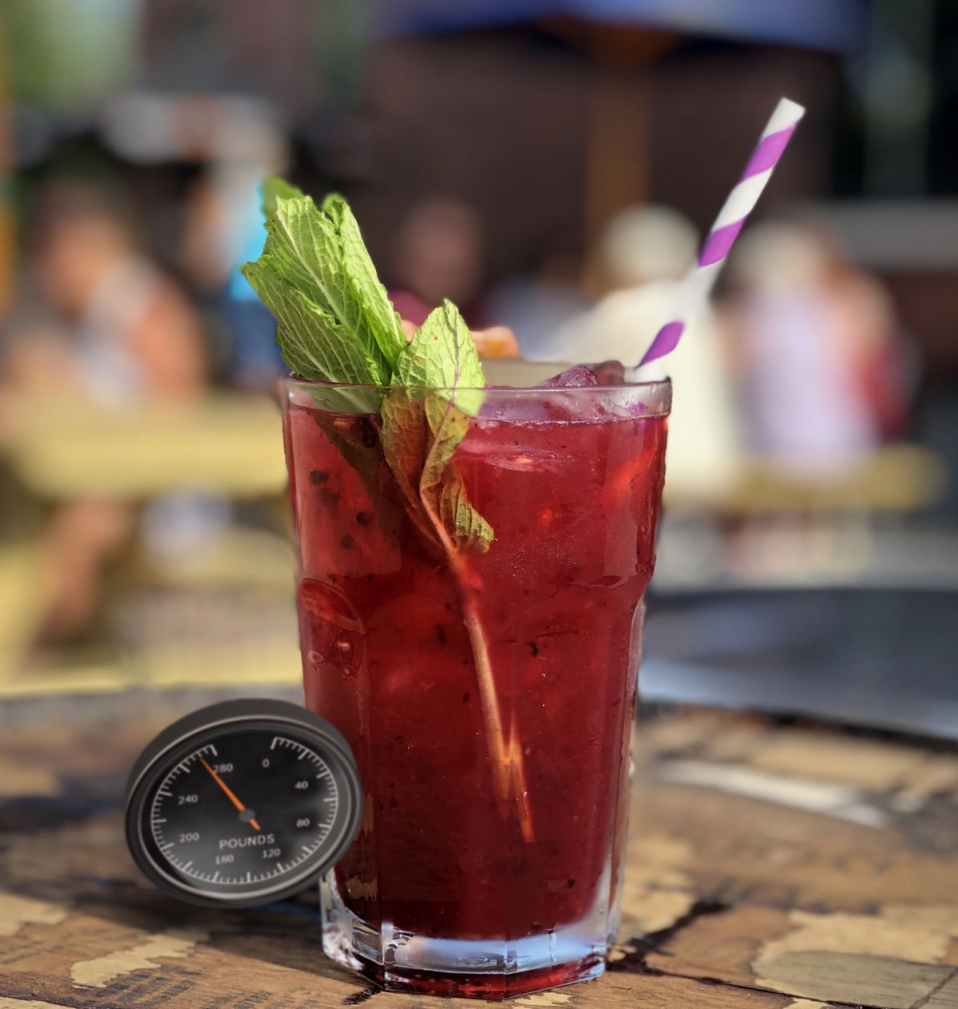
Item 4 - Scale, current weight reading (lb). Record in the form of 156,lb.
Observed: 272,lb
